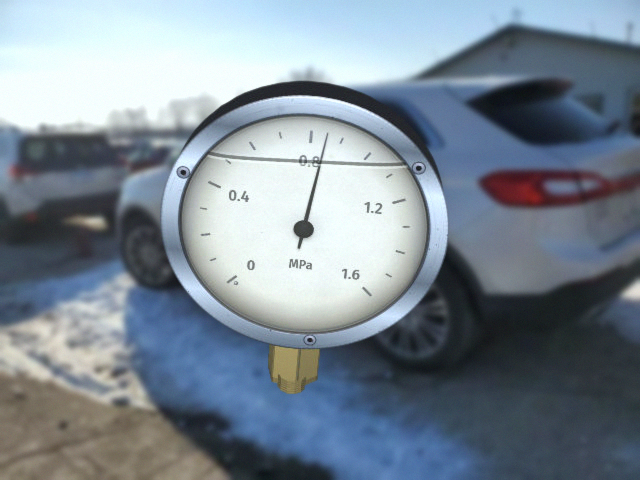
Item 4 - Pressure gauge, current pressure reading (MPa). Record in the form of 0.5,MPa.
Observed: 0.85,MPa
